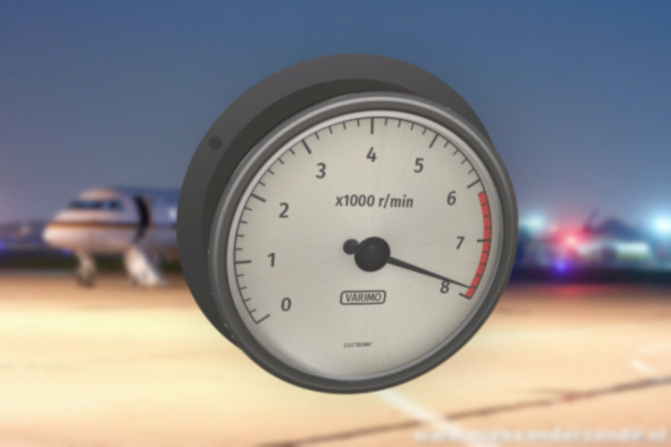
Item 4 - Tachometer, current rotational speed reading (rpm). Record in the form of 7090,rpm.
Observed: 7800,rpm
